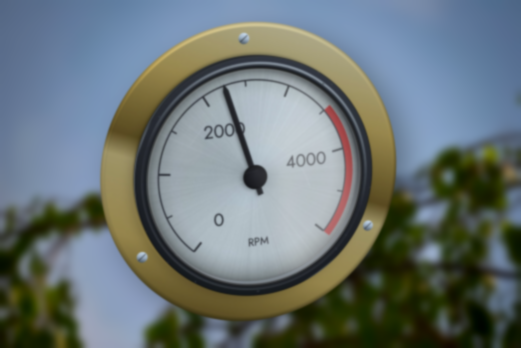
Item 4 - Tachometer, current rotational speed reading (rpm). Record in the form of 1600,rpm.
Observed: 2250,rpm
